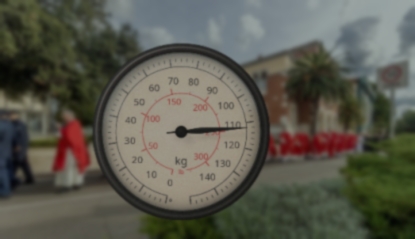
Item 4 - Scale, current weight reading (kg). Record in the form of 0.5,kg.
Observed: 112,kg
